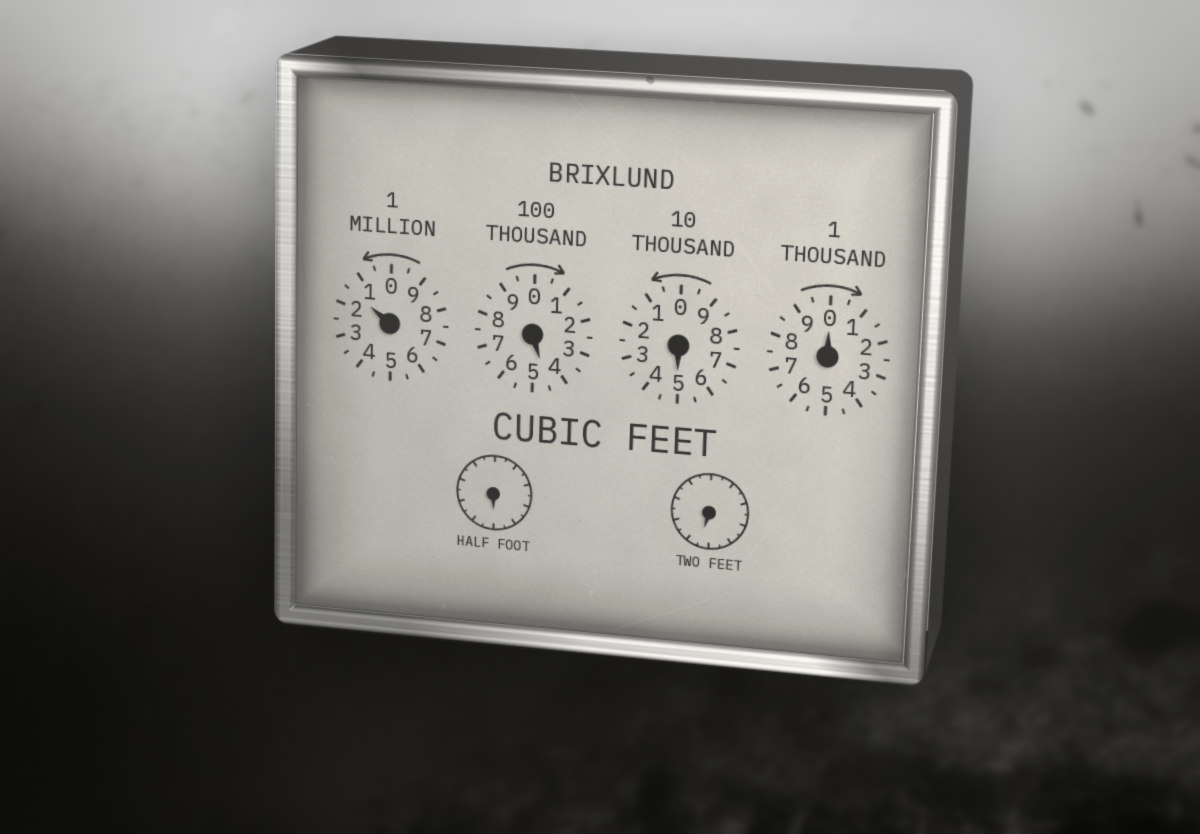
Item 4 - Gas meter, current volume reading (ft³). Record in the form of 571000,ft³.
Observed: 145000,ft³
